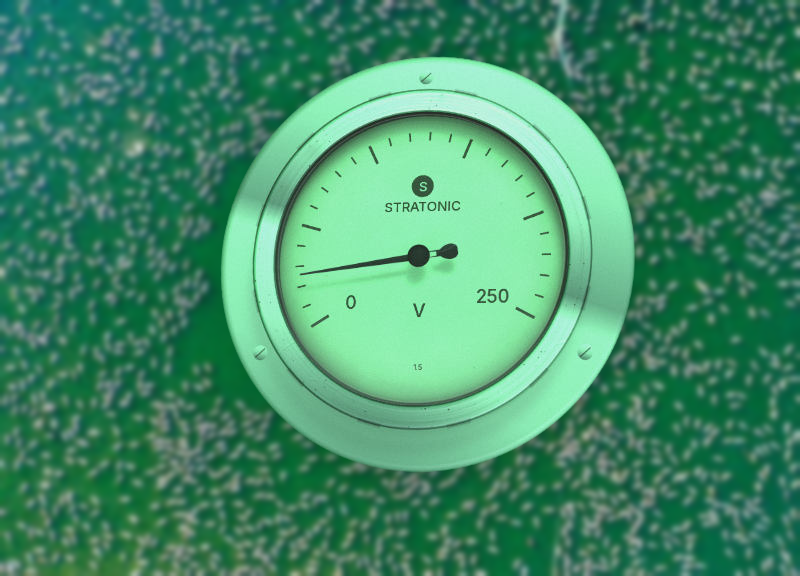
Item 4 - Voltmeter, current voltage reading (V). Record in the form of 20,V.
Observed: 25,V
